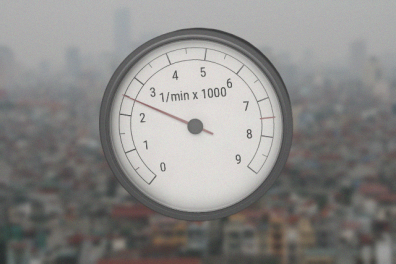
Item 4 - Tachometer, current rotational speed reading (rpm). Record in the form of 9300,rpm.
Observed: 2500,rpm
